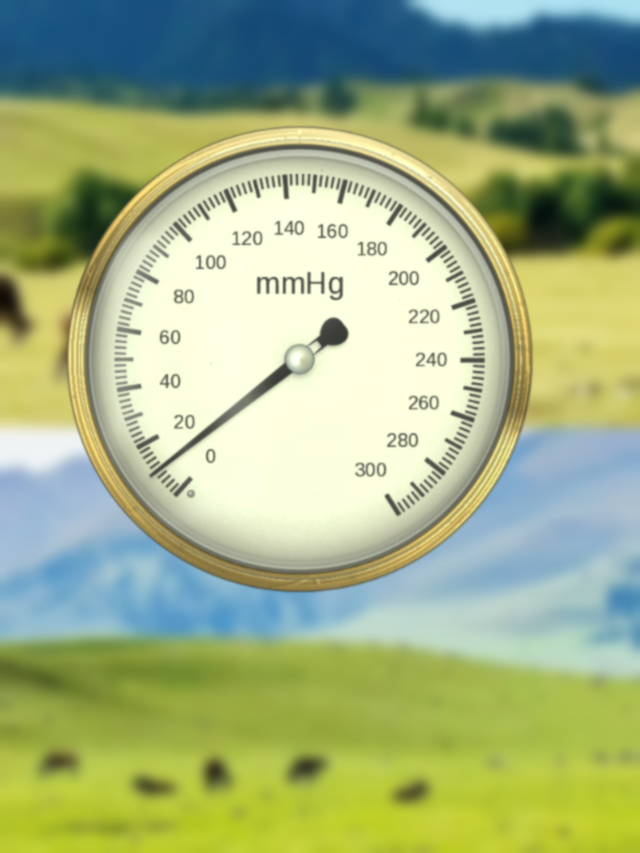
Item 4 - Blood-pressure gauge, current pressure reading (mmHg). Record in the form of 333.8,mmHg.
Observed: 10,mmHg
